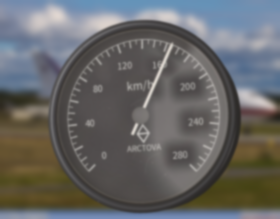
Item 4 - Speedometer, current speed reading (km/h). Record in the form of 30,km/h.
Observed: 165,km/h
